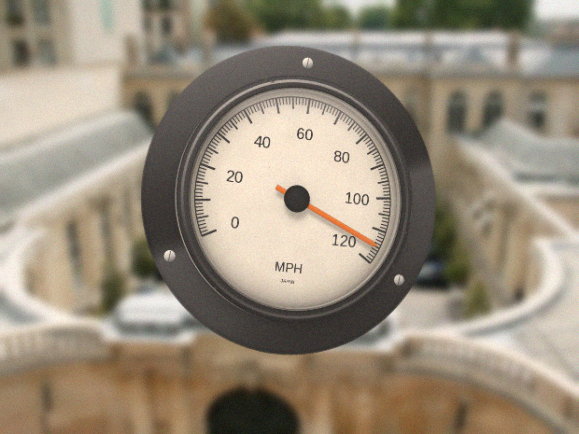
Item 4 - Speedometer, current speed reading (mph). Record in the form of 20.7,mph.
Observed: 115,mph
